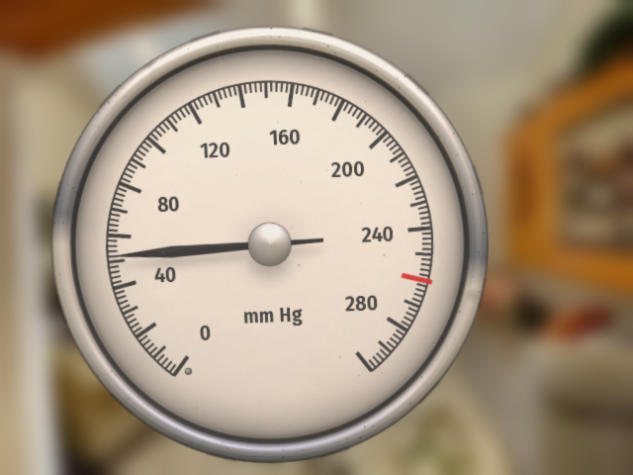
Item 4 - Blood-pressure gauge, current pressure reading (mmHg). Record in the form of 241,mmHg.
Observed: 52,mmHg
